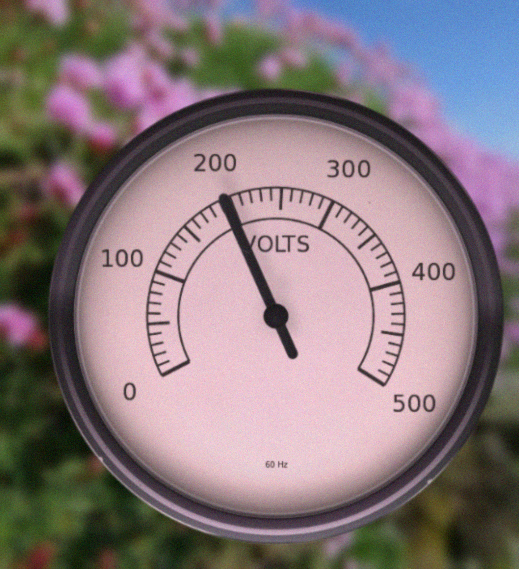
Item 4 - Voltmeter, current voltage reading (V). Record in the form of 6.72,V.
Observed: 195,V
